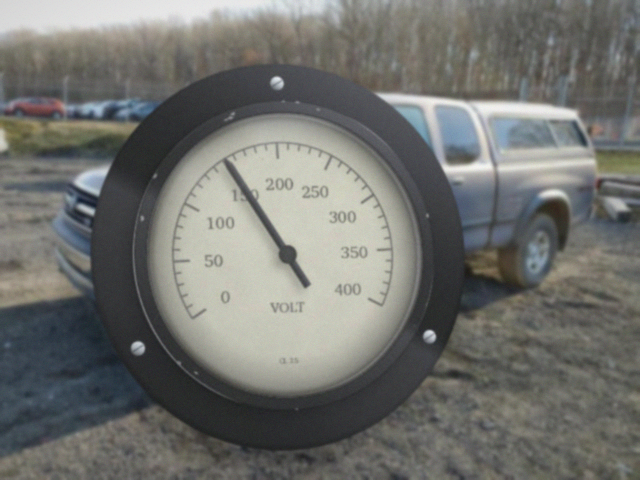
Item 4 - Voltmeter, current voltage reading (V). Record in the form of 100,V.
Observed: 150,V
